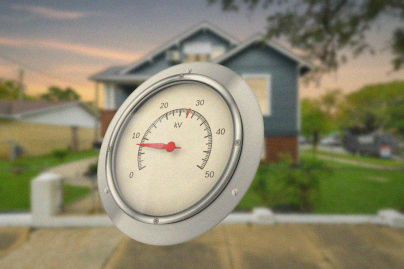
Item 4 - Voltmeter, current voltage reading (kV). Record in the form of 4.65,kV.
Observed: 7.5,kV
